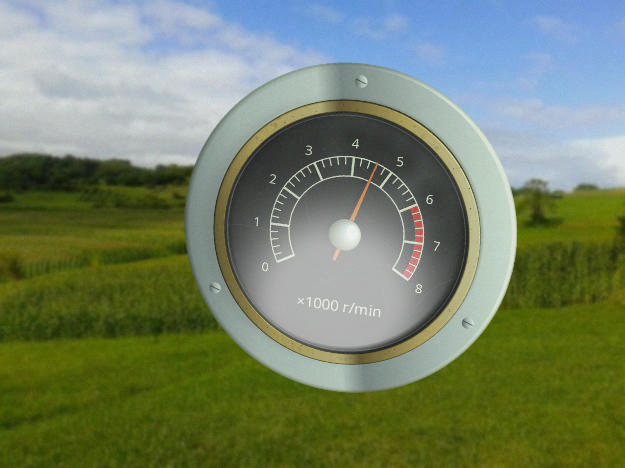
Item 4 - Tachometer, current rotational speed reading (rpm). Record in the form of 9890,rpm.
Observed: 4600,rpm
